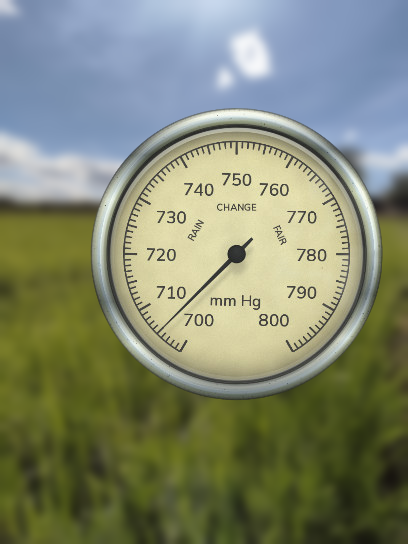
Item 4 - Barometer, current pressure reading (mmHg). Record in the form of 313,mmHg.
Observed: 705,mmHg
